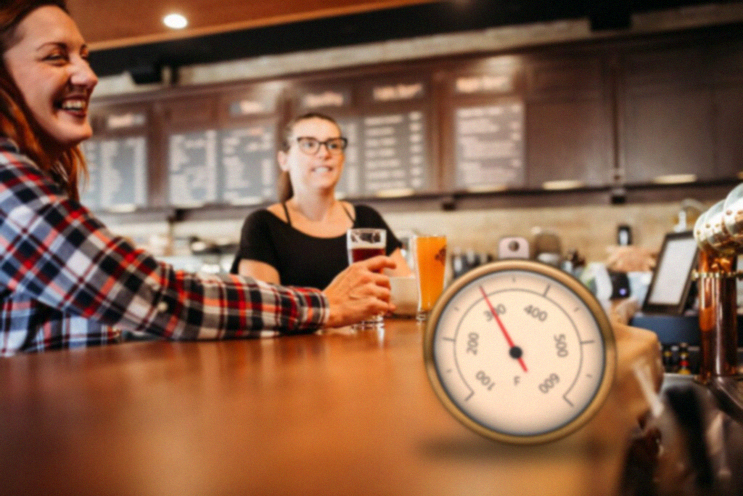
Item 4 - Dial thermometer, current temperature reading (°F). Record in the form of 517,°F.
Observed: 300,°F
